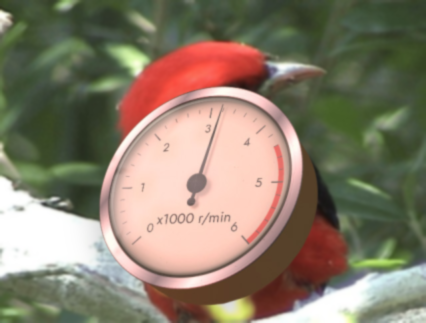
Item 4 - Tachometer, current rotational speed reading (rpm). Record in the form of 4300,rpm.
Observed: 3200,rpm
